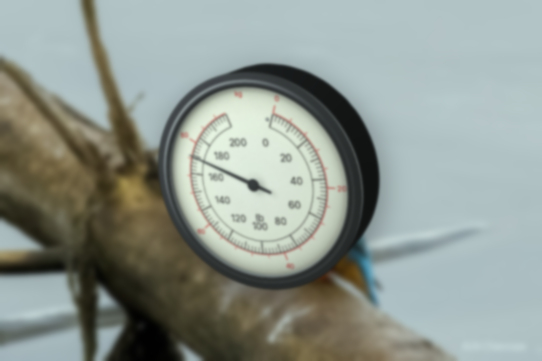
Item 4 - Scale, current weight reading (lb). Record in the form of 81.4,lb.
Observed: 170,lb
